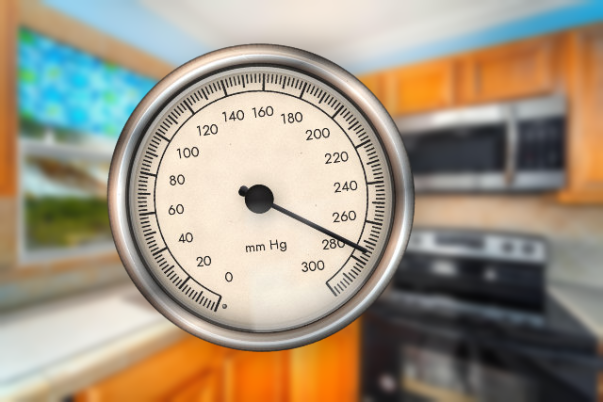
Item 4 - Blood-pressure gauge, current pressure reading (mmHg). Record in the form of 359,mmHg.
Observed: 274,mmHg
